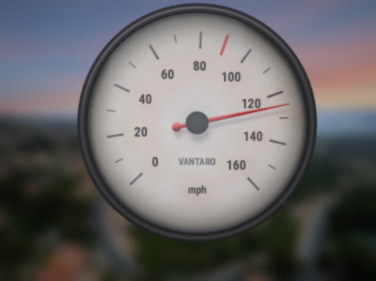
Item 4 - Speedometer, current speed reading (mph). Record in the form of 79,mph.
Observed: 125,mph
